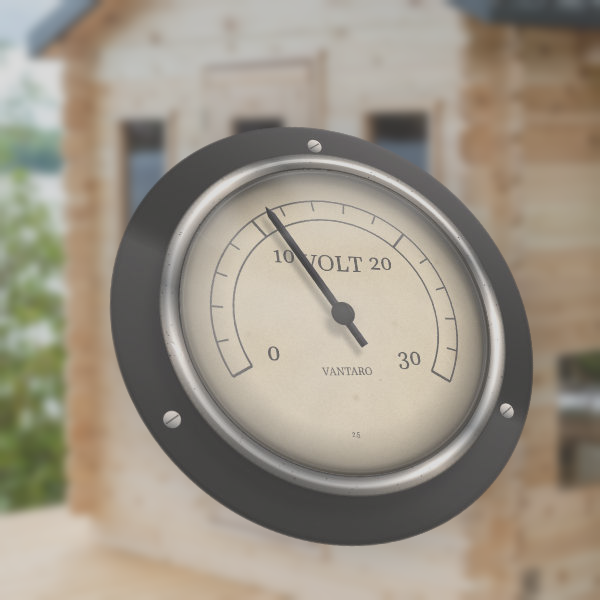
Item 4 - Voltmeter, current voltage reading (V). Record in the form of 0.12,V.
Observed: 11,V
